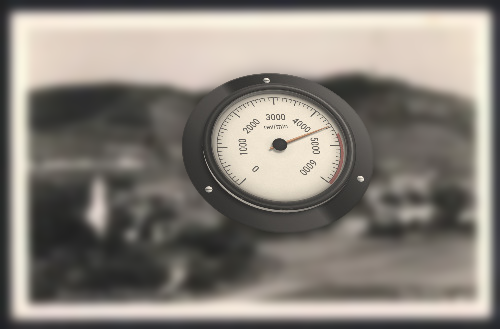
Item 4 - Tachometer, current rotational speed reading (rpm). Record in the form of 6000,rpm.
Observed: 4500,rpm
